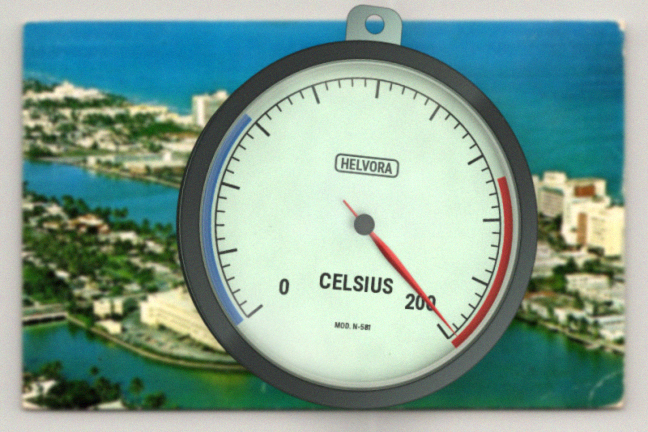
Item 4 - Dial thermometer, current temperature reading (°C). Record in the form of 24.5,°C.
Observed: 198,°C
